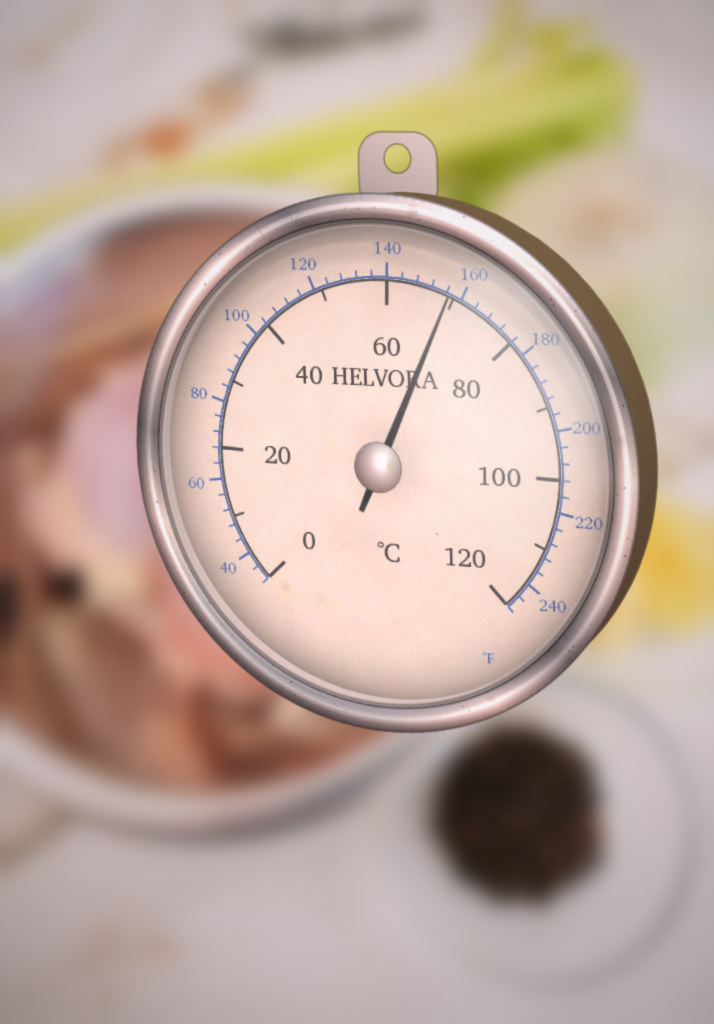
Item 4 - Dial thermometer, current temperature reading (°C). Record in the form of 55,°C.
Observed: 70,°C
